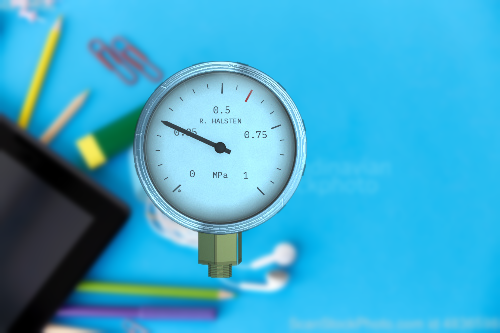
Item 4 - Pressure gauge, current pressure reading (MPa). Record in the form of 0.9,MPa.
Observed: 0.25,MPa
